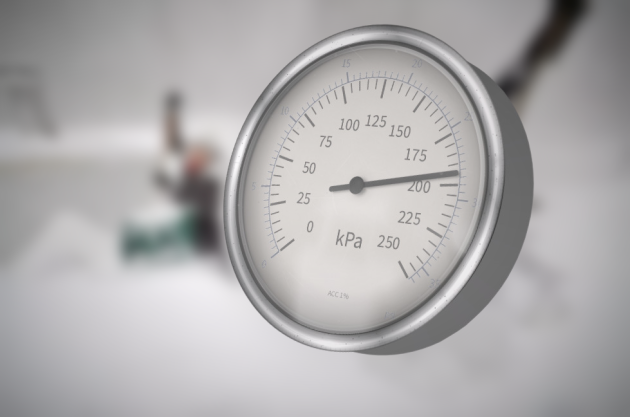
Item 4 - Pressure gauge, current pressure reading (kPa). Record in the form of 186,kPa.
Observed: 195,kPa
